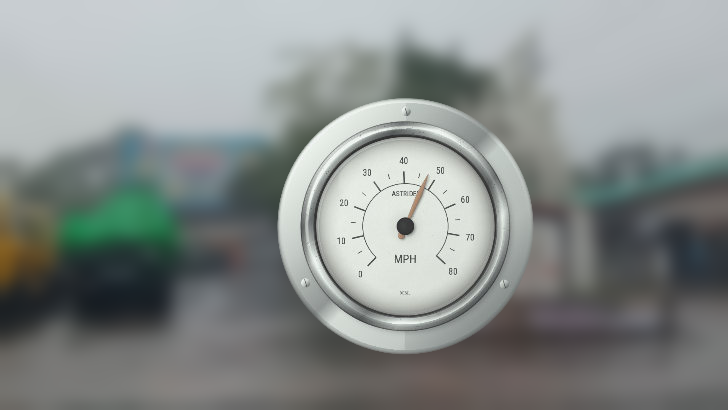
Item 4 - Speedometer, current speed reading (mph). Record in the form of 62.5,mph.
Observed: 47.5,mph
